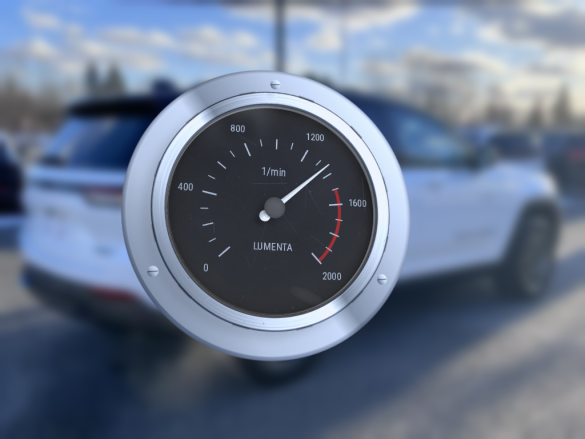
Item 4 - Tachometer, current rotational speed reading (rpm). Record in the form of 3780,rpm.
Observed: 1350,rpm
